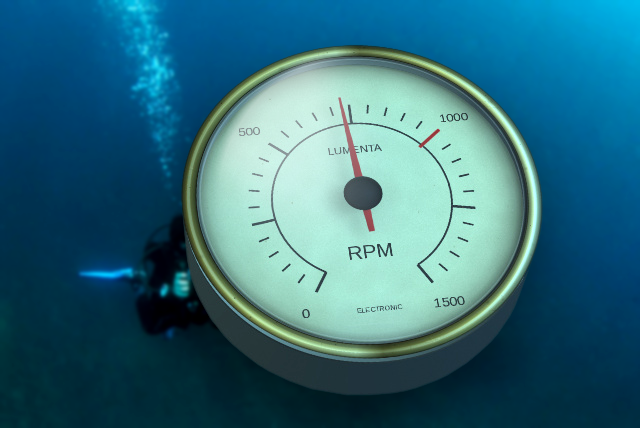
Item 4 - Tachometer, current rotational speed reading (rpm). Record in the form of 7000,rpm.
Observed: 725,rpm
